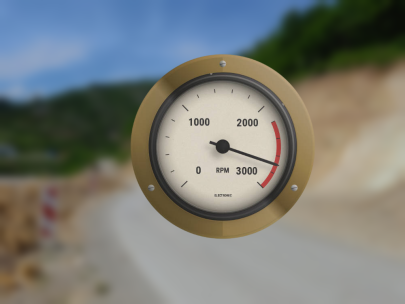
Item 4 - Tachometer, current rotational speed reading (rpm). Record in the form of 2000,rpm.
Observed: 2700,rpm
